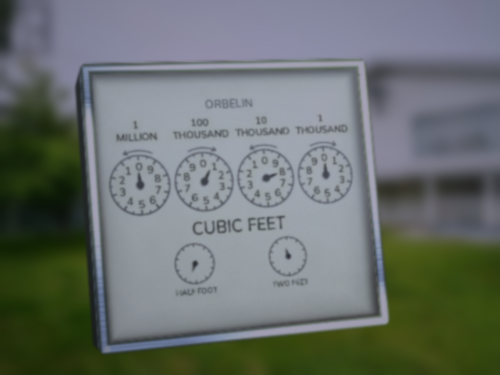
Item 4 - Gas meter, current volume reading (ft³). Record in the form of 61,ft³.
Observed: 8000,ft³
